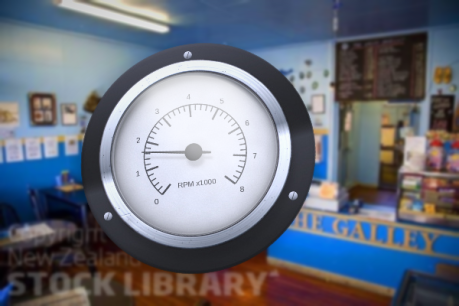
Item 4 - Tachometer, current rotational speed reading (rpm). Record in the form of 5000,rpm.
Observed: 1600,rpm
